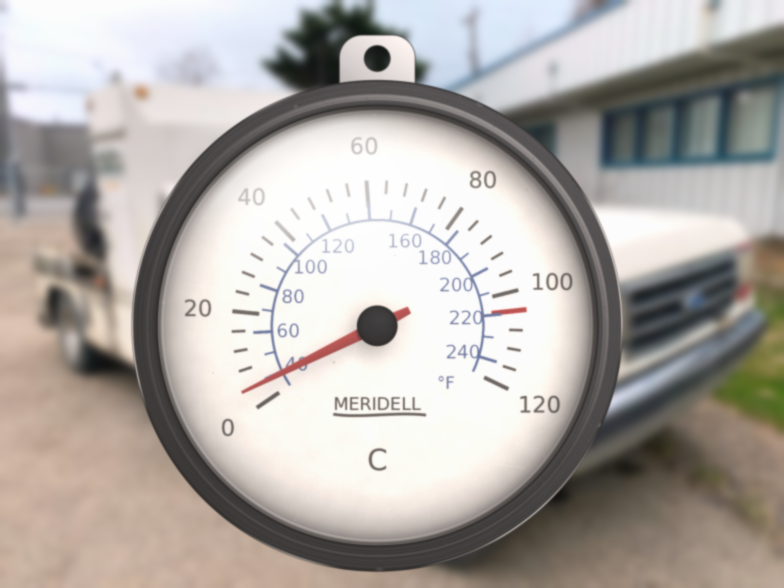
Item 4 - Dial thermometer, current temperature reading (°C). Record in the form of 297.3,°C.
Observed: 4,°C
